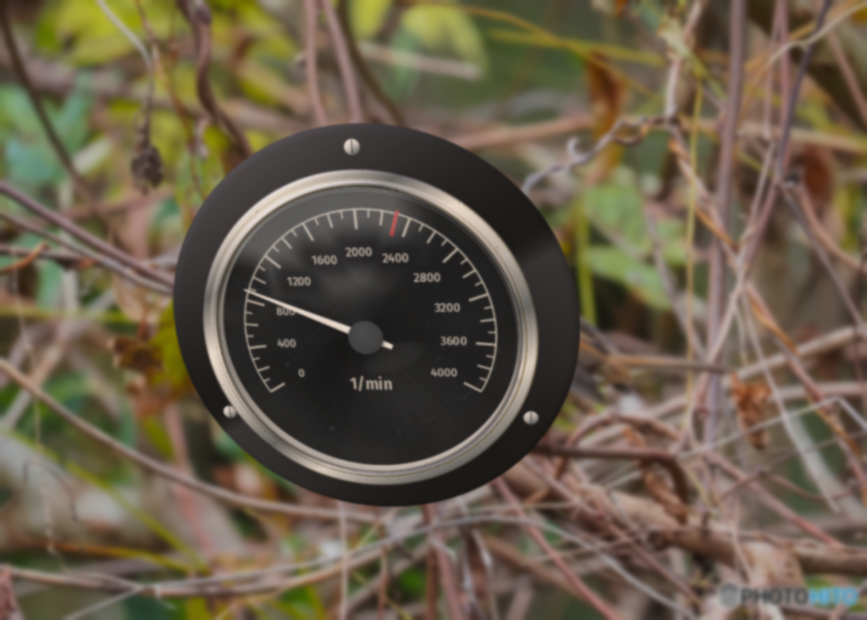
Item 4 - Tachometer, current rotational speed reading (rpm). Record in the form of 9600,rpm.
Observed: 900,rpm
